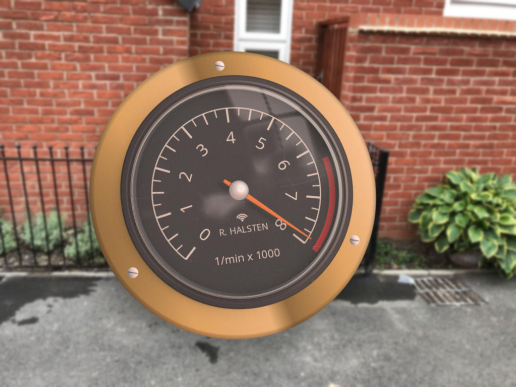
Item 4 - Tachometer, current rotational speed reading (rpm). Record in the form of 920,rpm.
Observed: 7875,rpm
